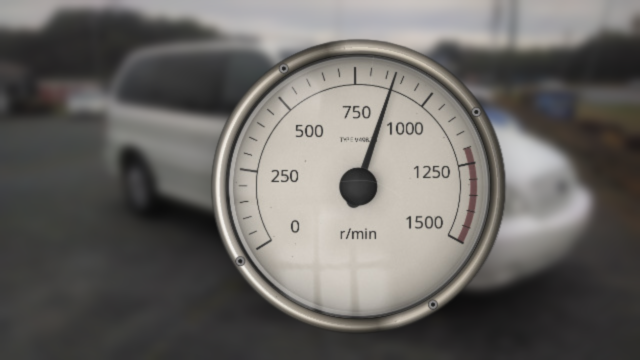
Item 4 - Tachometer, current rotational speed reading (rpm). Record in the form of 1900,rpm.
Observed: 875,rpm
